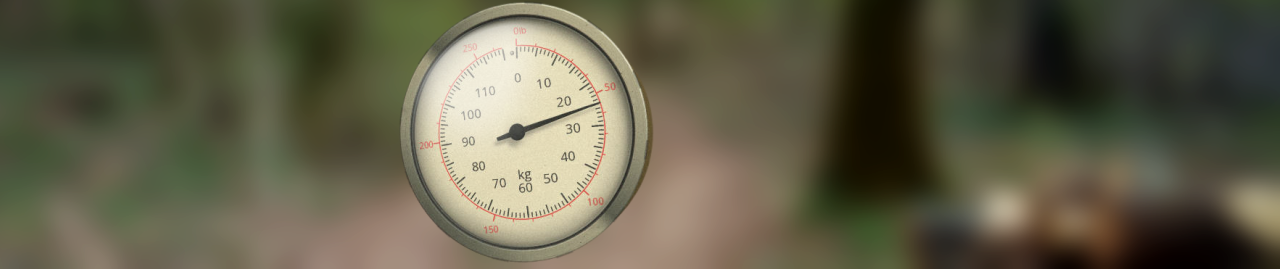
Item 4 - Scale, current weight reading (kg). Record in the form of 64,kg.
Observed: 25,kg
